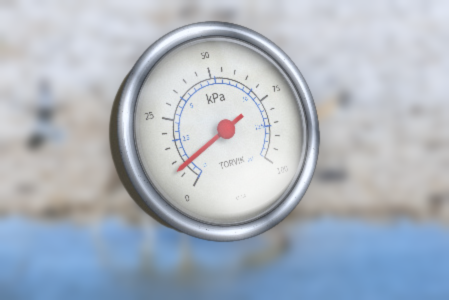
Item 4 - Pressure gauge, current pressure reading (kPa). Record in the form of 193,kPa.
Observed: 7.5,kPa
